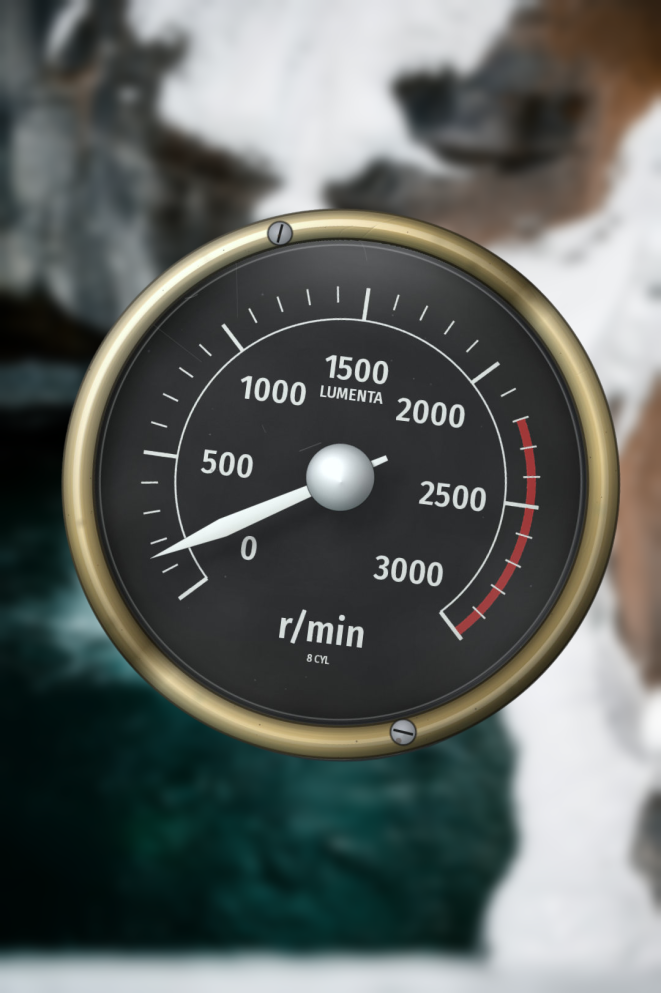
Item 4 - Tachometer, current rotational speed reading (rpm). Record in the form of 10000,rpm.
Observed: 150,rpm
